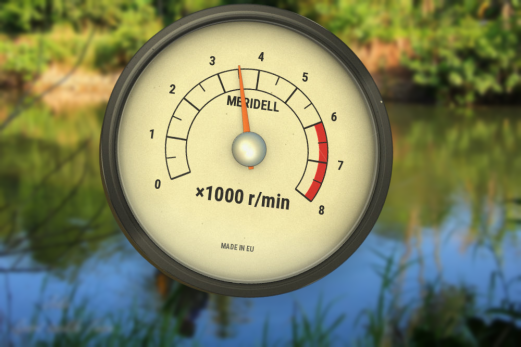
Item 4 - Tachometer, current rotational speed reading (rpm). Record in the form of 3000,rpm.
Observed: 3500,rpm
